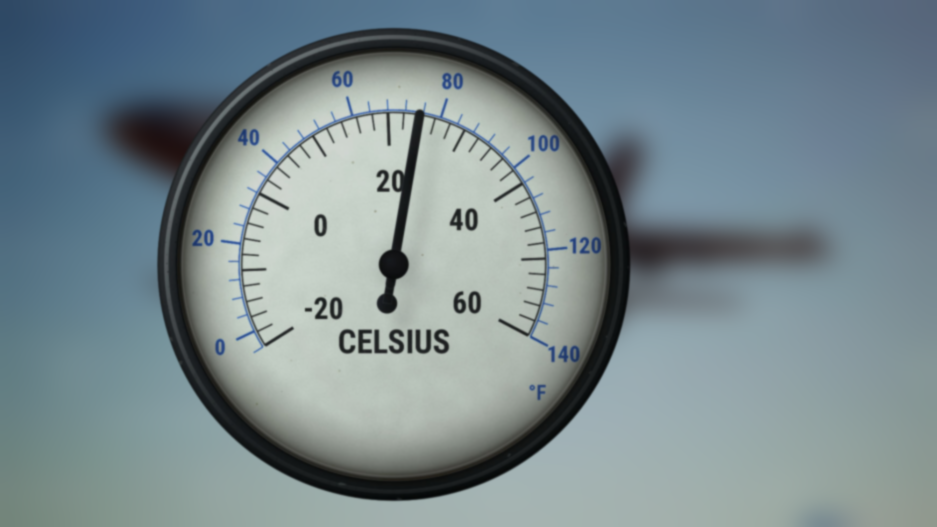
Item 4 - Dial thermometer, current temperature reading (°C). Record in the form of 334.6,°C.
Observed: 24,°C
